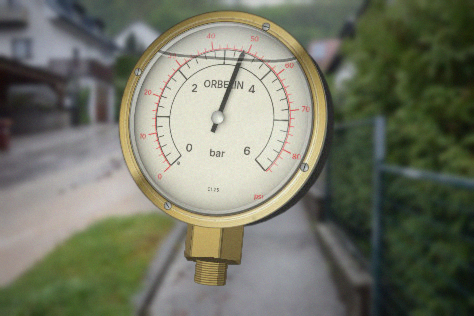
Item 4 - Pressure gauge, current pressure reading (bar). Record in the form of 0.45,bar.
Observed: 3.4,bar
